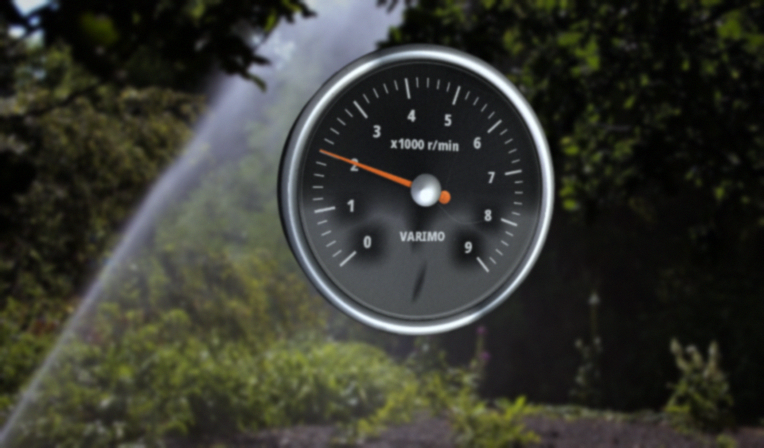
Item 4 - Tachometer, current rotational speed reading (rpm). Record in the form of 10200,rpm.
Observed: 2000,rpm
